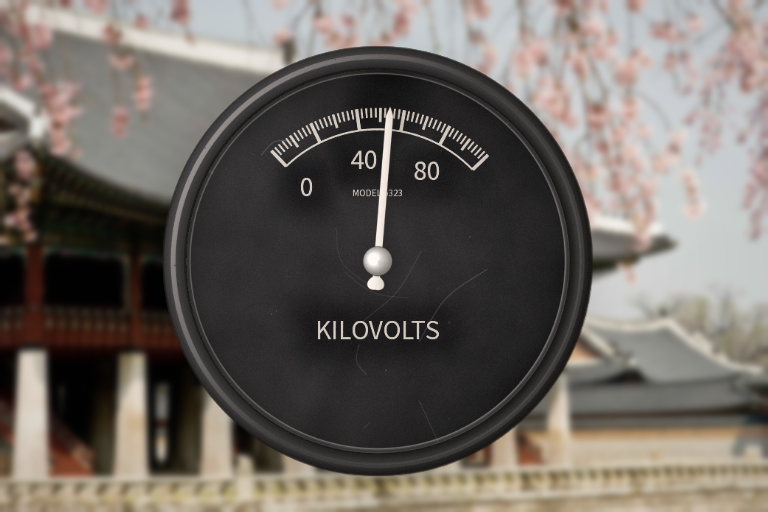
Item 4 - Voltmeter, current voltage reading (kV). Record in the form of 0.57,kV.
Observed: 54,kV
